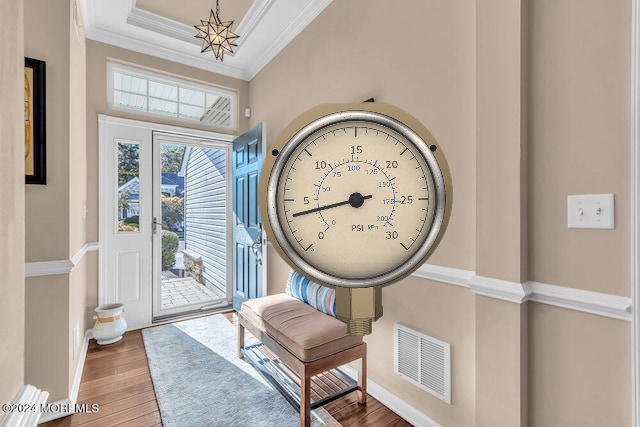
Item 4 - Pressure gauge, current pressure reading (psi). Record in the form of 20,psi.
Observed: 3.5,psi
